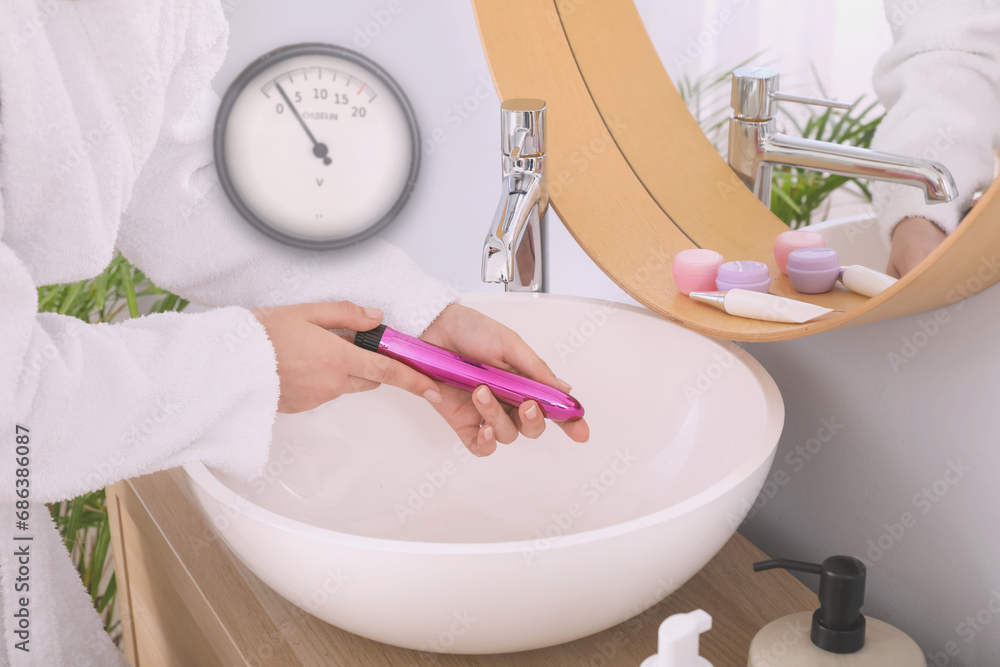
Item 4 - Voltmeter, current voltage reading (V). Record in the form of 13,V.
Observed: 2.5,V
